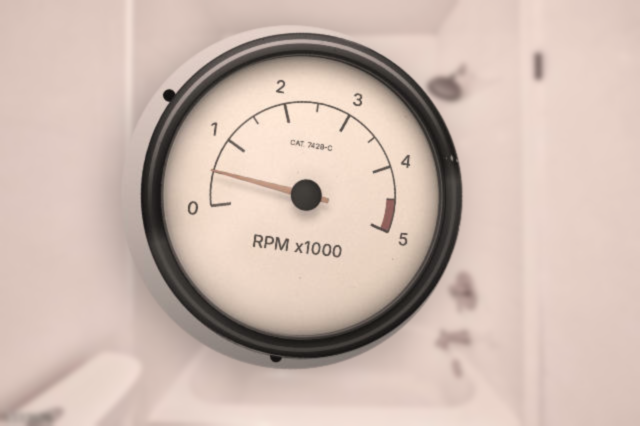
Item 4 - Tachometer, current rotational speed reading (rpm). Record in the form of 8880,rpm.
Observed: 500,rpm
